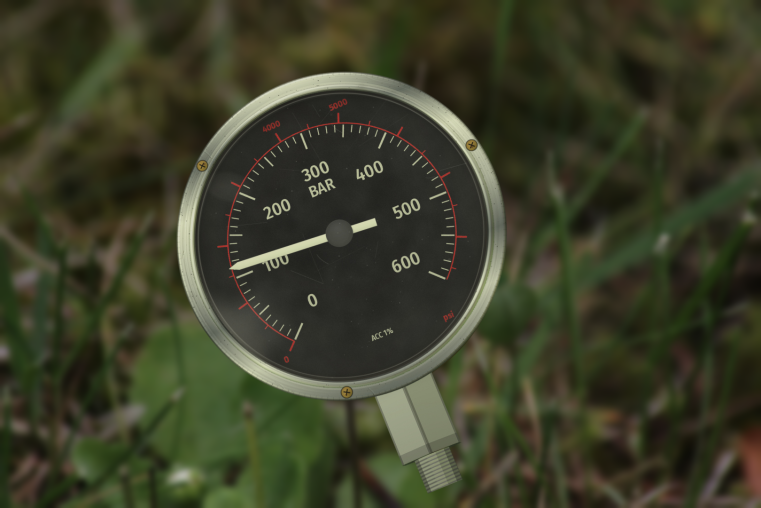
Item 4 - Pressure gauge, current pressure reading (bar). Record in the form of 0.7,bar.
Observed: 110,bar
